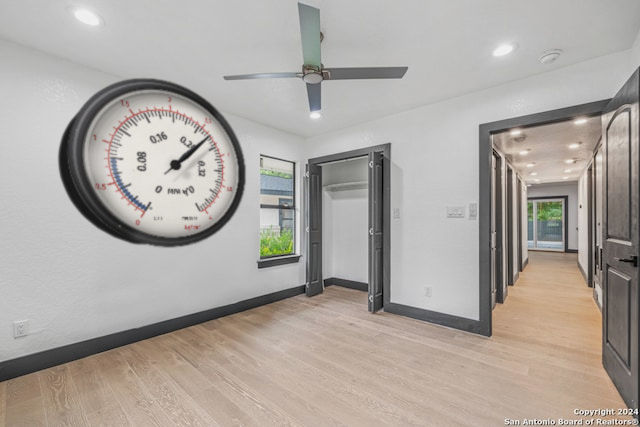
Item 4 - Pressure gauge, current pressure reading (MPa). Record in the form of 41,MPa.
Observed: 0.26,MPa
